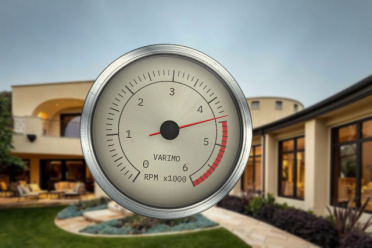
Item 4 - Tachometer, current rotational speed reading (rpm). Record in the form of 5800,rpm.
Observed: 4400,rpm
